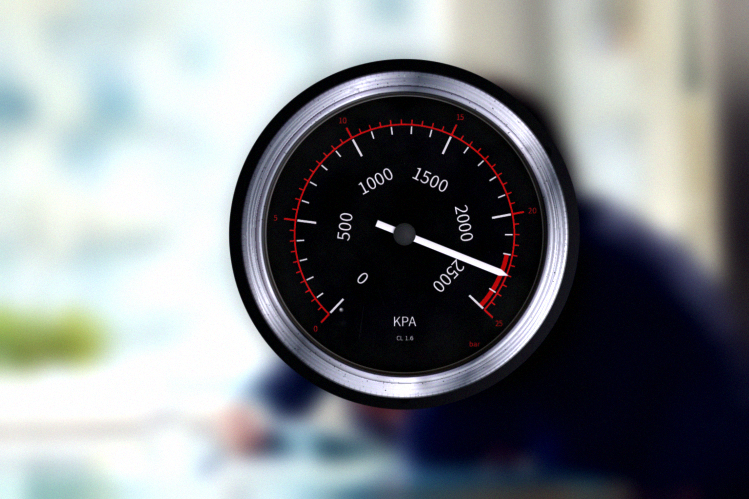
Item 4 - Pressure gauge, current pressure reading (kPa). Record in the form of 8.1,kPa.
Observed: 2300,kPa
